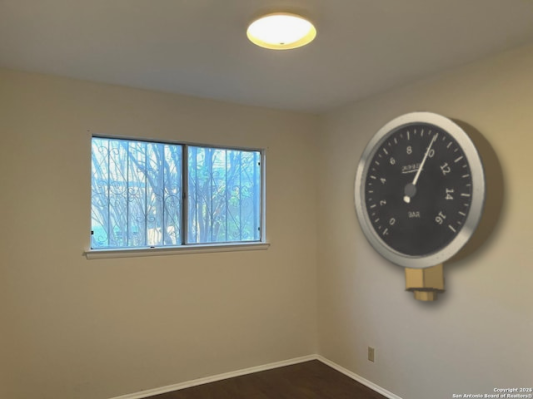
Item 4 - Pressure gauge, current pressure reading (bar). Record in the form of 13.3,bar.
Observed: 10,bar
